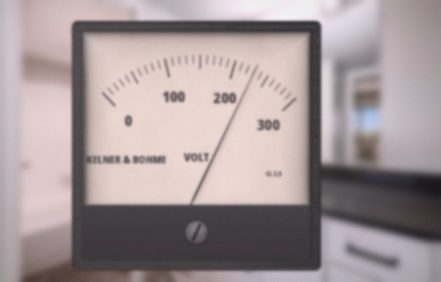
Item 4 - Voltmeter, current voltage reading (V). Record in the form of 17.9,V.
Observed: 230,V
